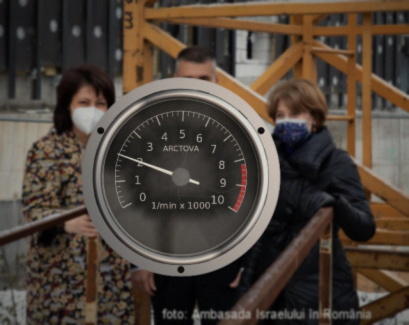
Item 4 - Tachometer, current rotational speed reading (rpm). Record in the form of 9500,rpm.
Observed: 2000,rpm
